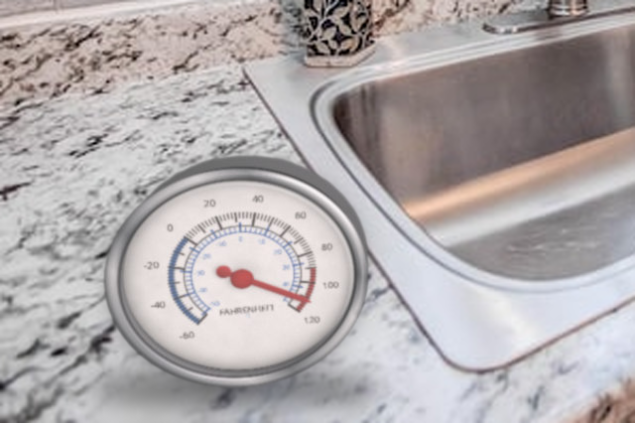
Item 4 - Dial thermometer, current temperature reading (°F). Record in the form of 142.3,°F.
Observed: 110,°F
